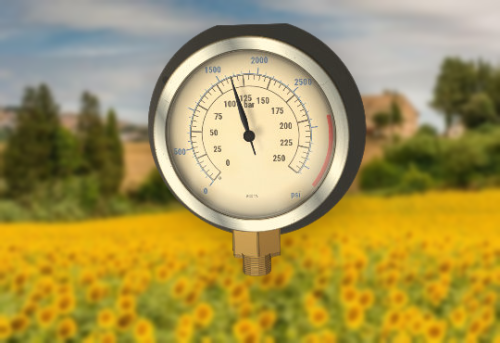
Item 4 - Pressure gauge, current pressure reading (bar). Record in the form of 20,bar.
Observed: 115,bar
